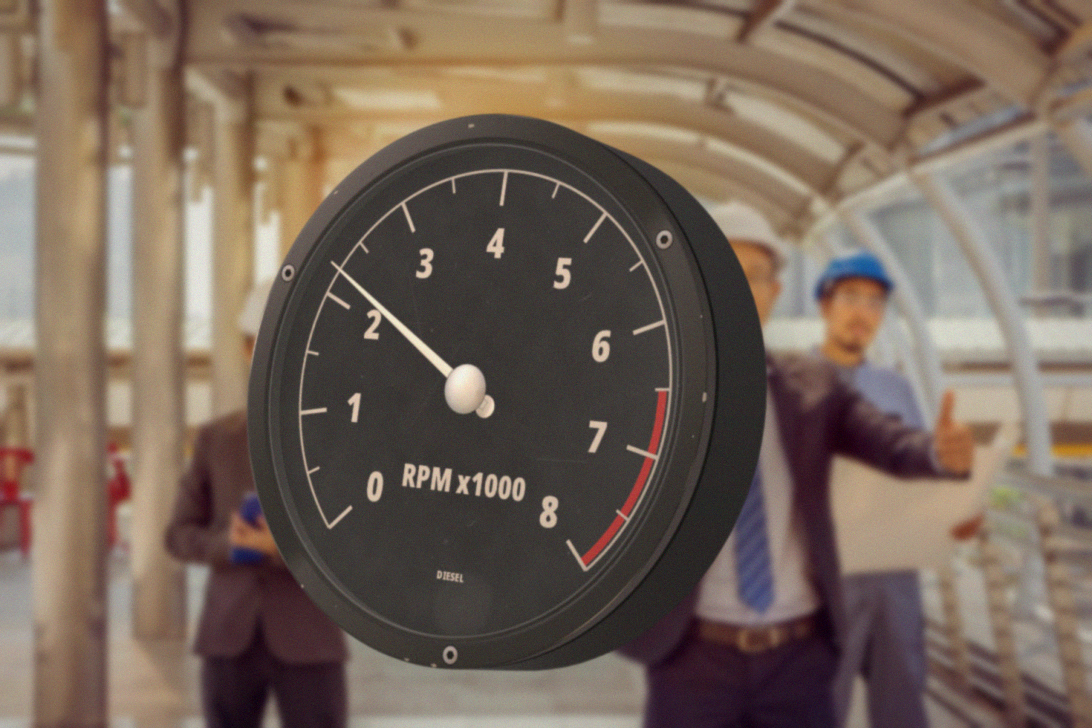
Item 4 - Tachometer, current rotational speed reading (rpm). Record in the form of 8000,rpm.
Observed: 2250,rpm
